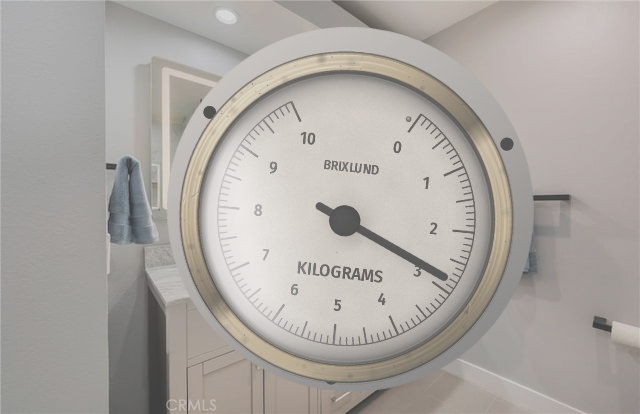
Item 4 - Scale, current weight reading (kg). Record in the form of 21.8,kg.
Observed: 2.8,kg
